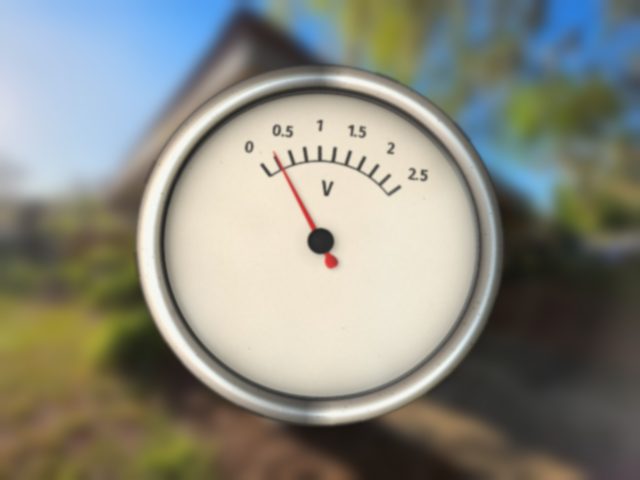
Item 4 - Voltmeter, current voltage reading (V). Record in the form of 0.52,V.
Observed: 0.25,V
